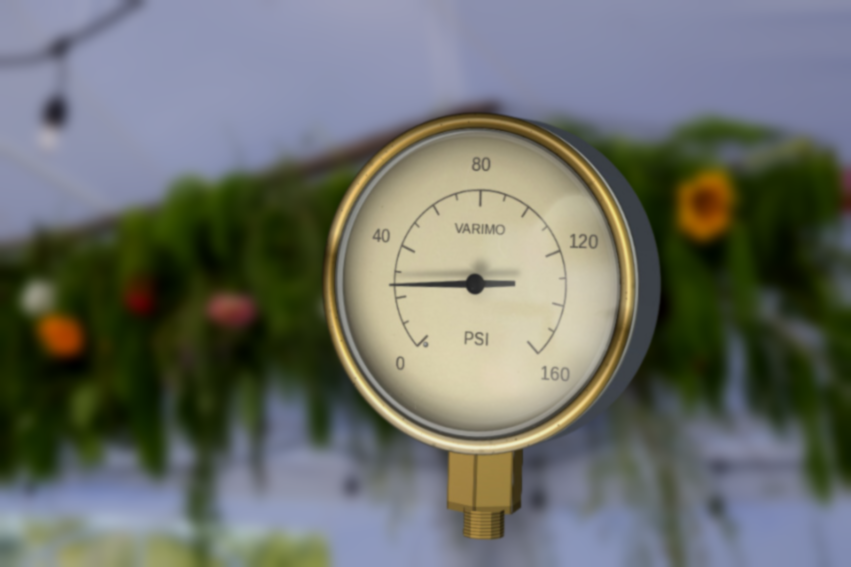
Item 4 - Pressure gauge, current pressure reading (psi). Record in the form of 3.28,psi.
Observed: 25,psi
